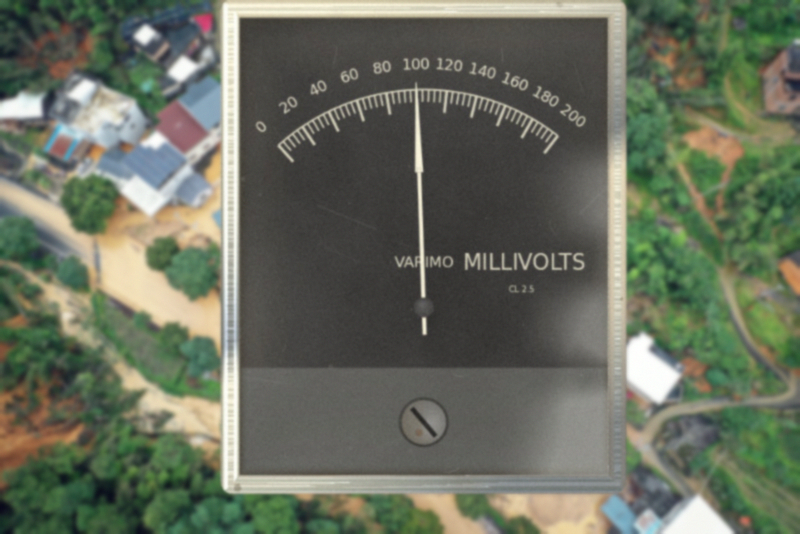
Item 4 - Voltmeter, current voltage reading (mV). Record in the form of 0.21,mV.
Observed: 100,mV
